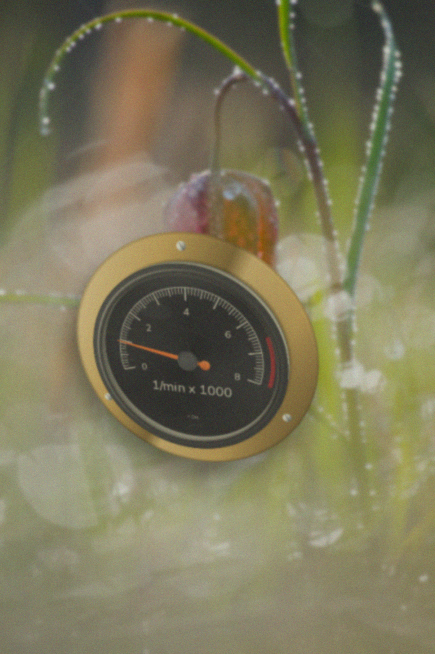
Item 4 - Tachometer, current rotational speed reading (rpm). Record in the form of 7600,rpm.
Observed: 1000,rpm
